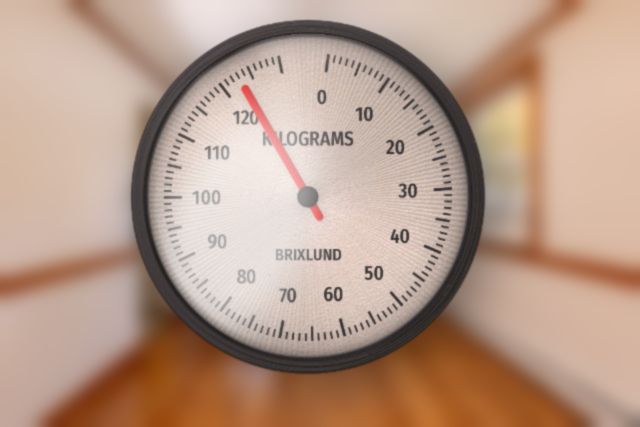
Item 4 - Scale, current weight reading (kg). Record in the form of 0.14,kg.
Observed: 123,kg
